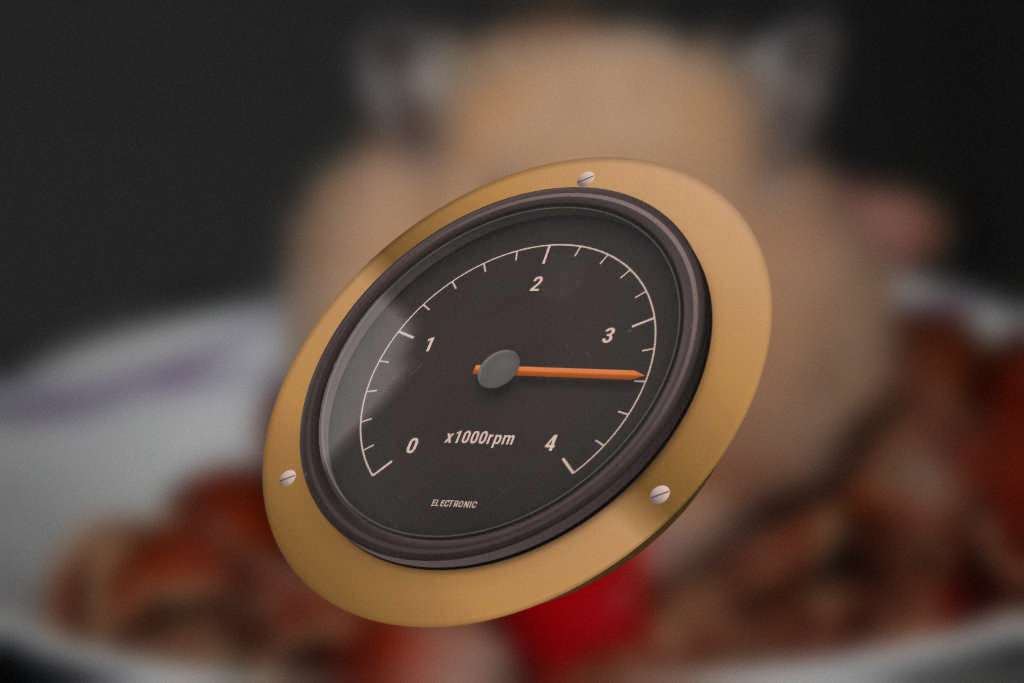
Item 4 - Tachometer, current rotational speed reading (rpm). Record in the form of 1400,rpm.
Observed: 3400,rpm
